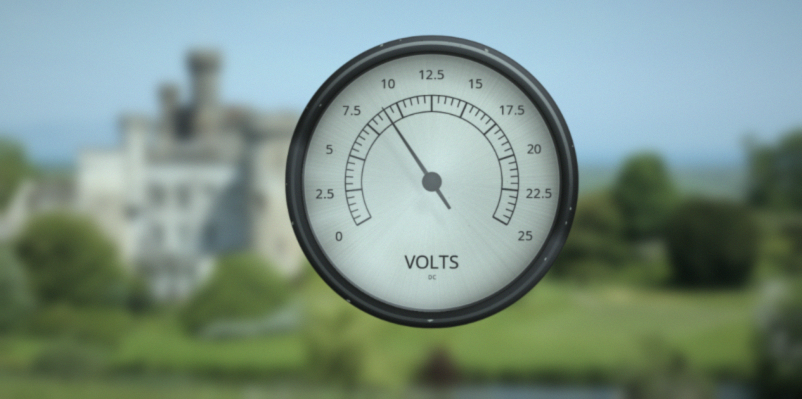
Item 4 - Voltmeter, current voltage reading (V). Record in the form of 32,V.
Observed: 9,V
